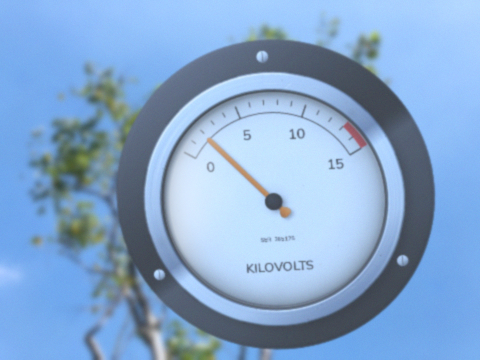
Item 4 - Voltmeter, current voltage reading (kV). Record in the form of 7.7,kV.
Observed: 2,kV
